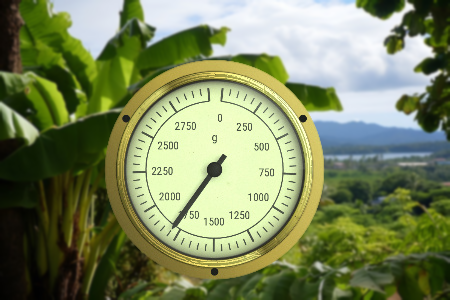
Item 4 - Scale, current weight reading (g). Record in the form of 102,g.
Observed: 1800,g
